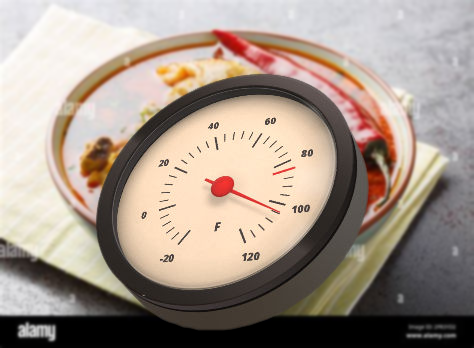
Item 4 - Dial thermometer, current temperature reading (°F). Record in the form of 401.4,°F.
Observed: 104,°F
